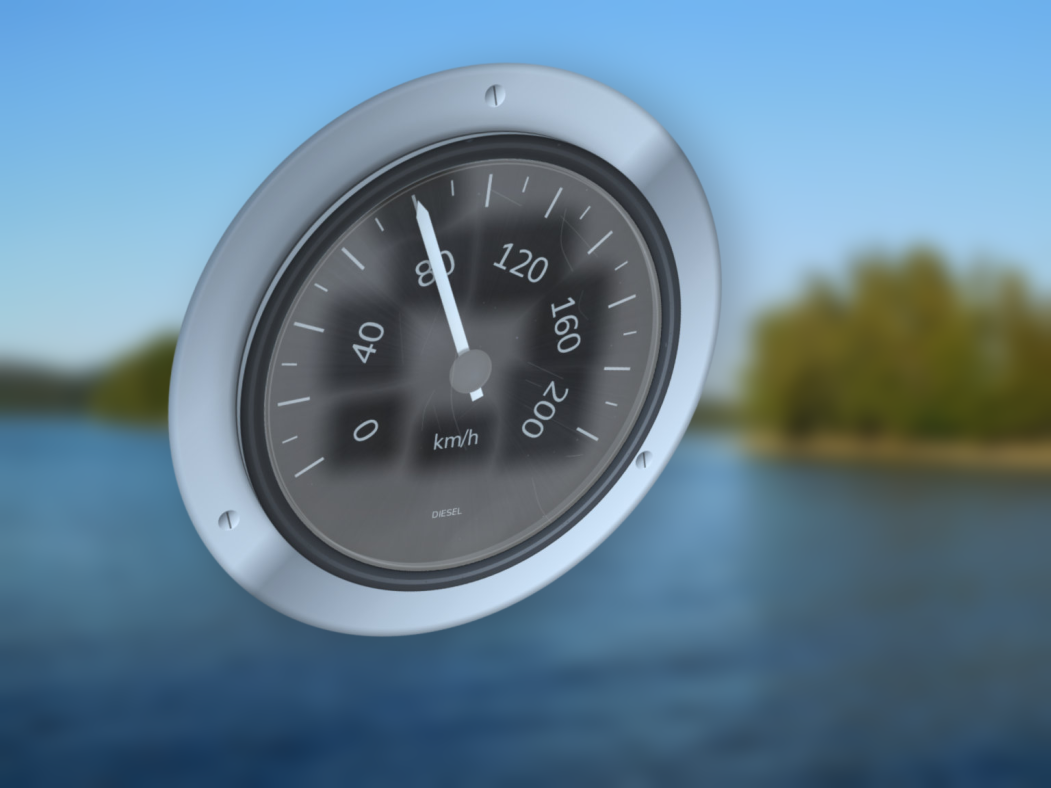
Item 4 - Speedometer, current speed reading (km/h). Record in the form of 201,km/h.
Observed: 80,km/h
